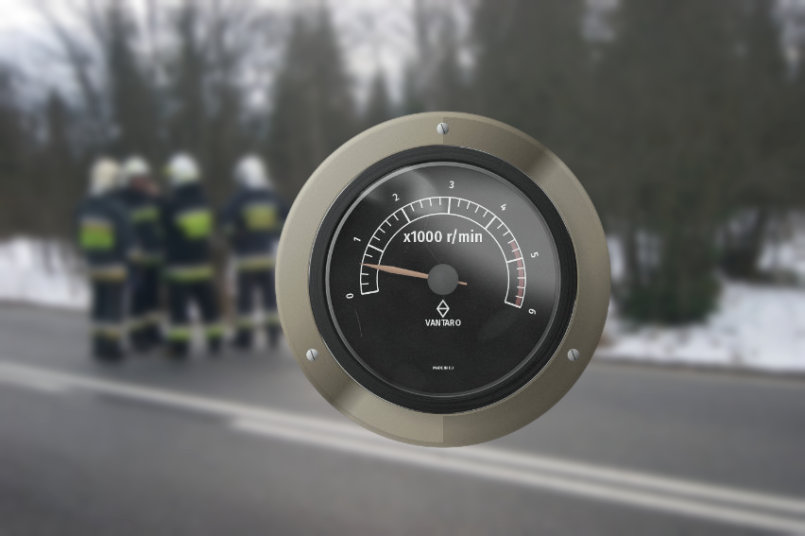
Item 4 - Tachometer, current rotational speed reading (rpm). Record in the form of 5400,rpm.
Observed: 600,rpm
